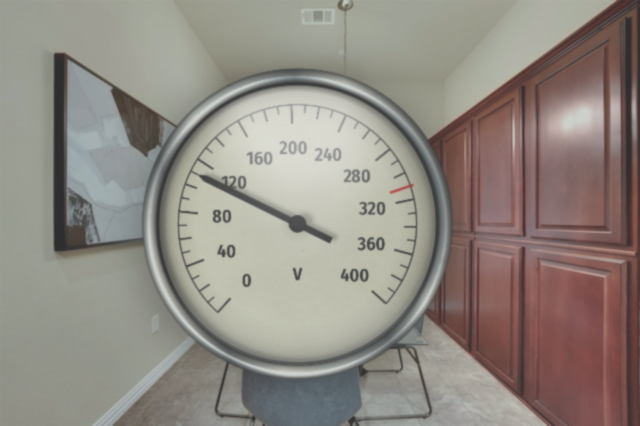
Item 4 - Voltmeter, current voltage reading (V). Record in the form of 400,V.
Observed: 110,V
